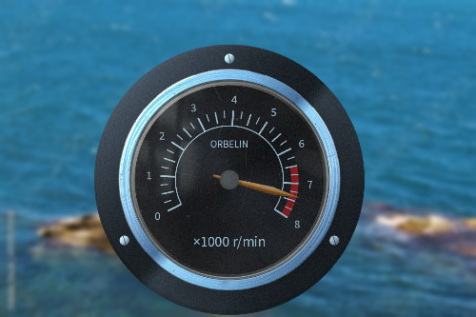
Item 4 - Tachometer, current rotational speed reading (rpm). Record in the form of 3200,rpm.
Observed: 7375,rpm
